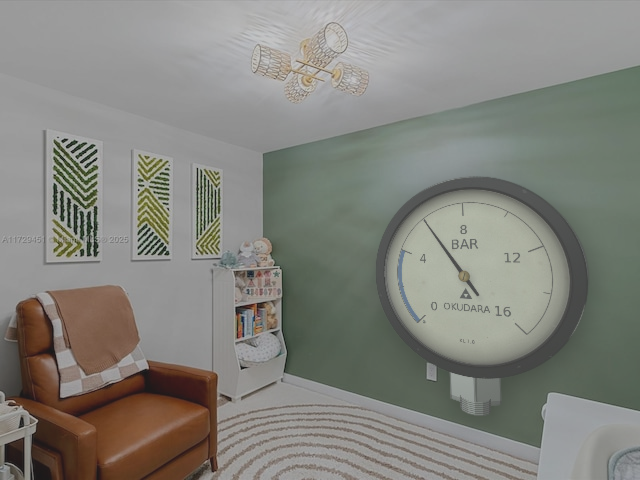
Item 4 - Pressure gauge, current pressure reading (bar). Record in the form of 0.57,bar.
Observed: 6,bar
